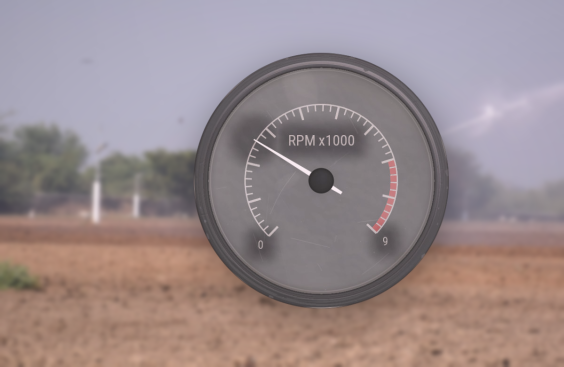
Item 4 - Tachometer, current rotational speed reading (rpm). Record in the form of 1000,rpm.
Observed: 2600,rpm
